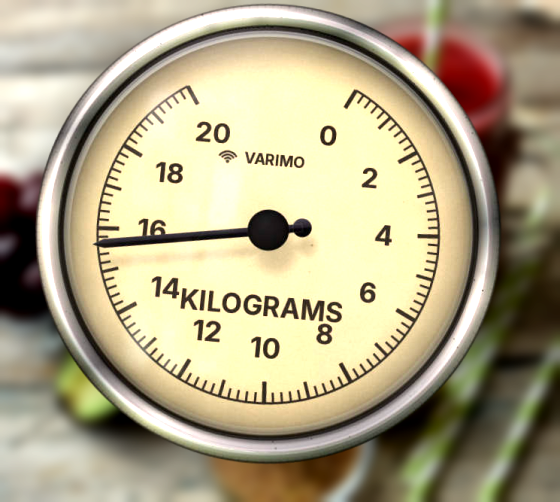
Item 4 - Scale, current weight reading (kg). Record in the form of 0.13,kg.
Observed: 15.6,kg
